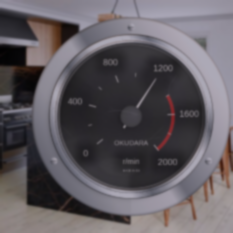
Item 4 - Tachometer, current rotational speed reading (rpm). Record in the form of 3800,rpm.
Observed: 1200,rpm
